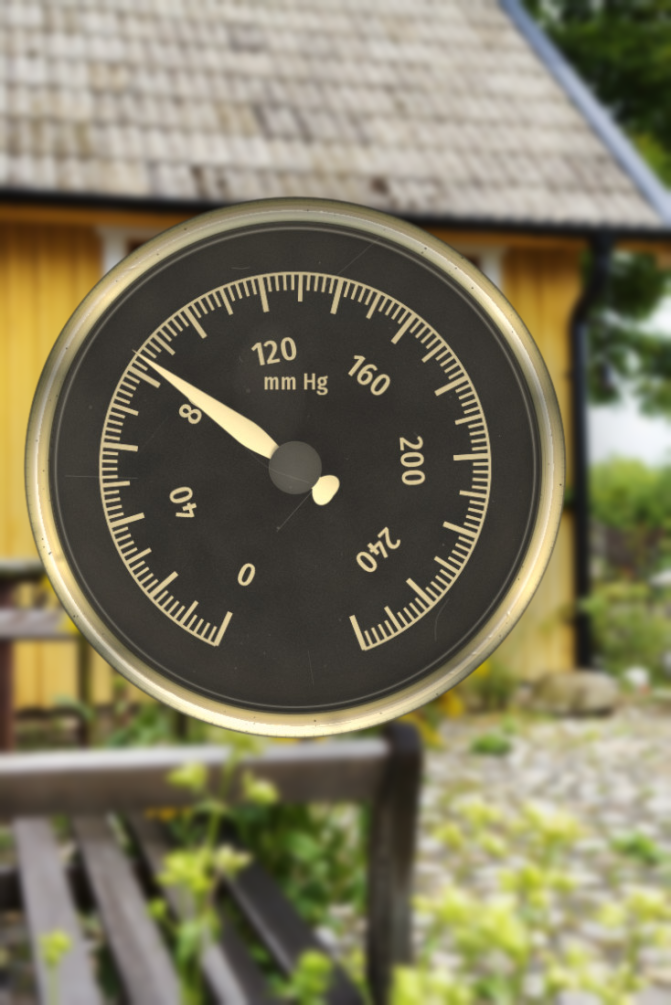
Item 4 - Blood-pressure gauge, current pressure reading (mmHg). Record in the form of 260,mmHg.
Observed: 84,mmHg
